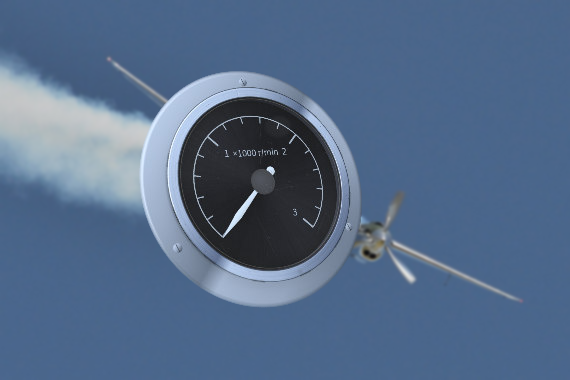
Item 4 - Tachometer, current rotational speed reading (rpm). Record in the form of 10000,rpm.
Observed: 0,rpm
